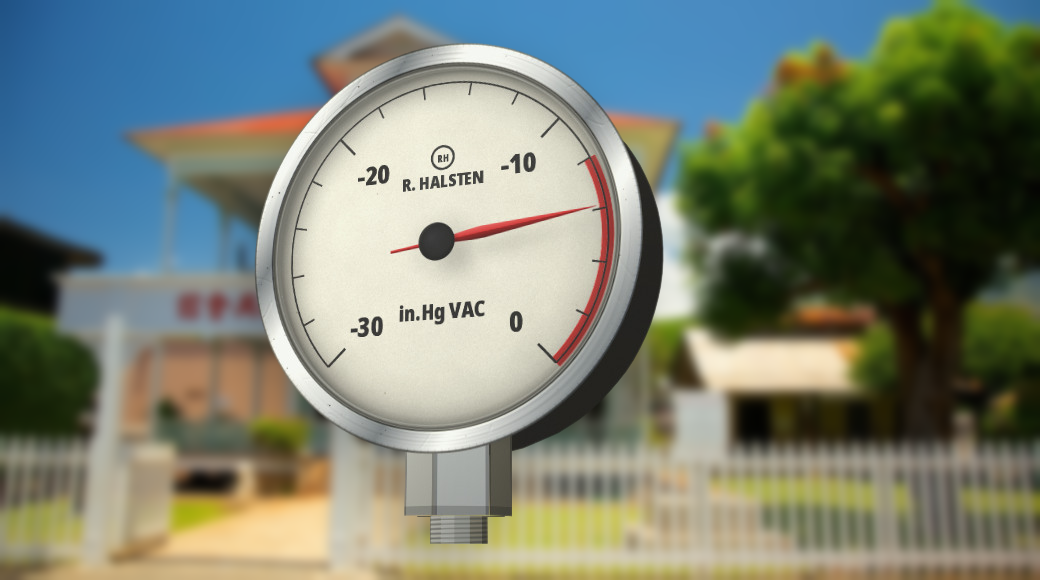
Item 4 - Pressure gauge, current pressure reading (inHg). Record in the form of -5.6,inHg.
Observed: -6,inHg
